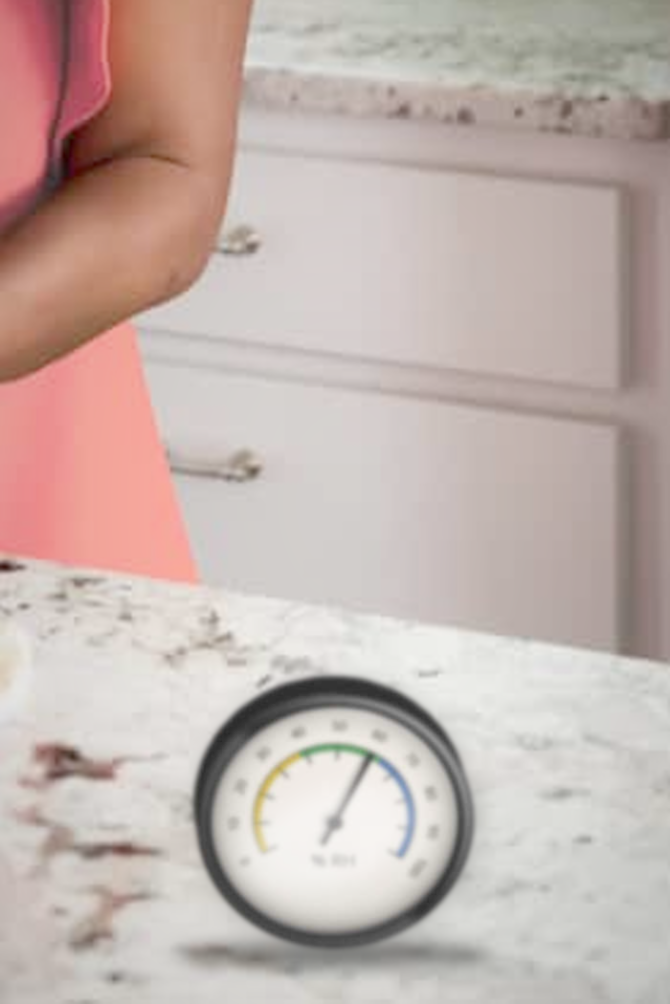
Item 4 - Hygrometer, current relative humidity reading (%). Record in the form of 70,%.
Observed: 60,%
